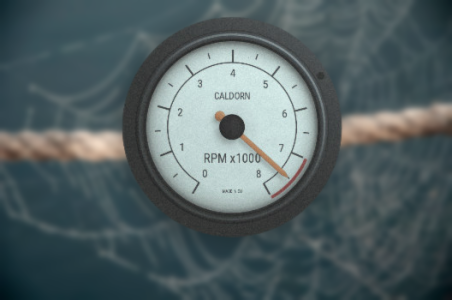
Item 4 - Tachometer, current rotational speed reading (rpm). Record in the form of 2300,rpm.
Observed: 7500,rpm
